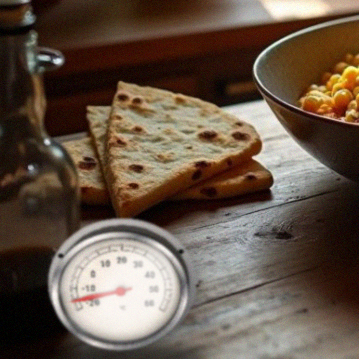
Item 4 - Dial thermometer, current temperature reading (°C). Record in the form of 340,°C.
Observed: -15,°C
